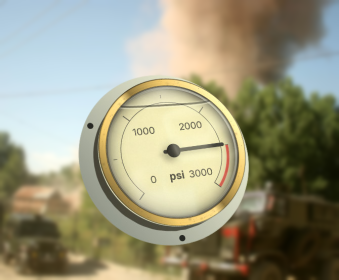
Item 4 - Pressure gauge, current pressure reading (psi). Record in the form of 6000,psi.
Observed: 2500,psi
